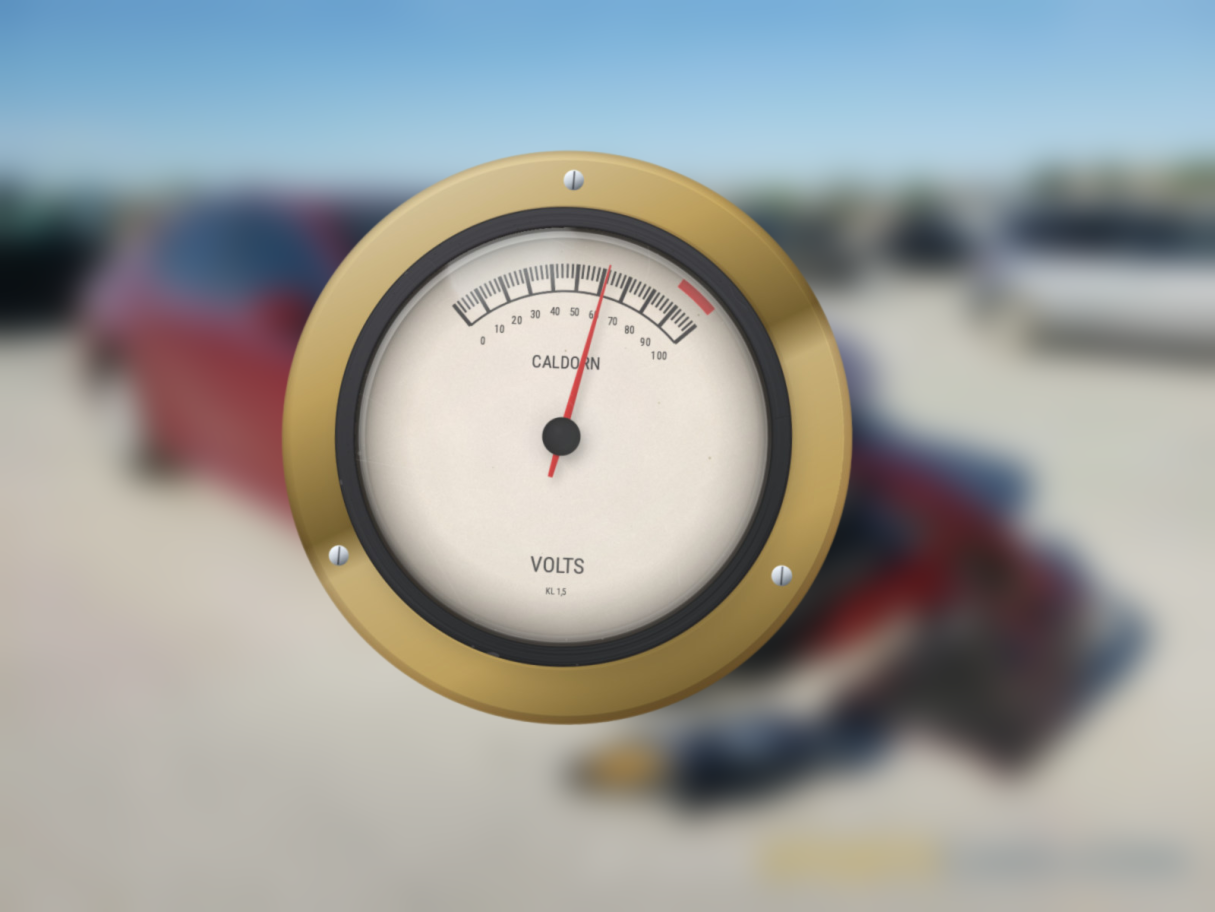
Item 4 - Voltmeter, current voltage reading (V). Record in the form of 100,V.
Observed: 62,V
